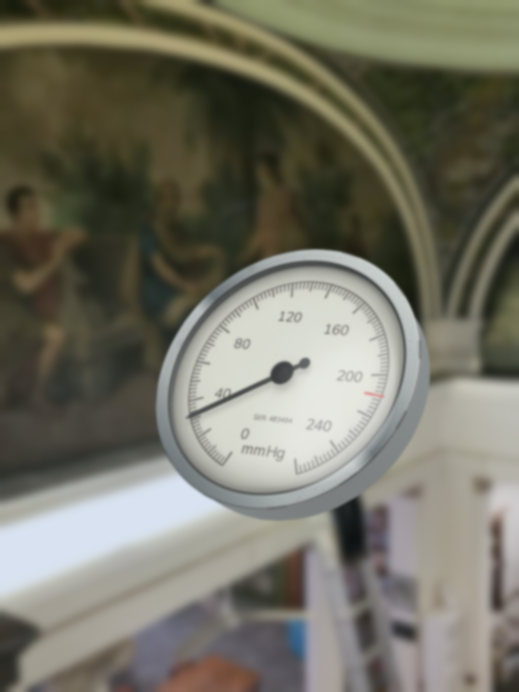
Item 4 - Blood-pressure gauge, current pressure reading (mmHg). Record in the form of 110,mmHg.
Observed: 30,mmHg
